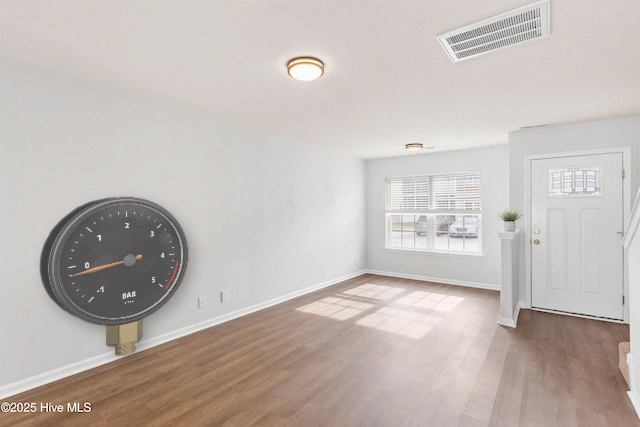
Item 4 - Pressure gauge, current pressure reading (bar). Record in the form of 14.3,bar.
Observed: -0.2,bar
